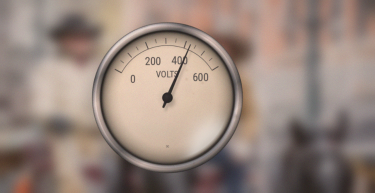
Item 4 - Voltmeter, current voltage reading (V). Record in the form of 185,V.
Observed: 425,V
